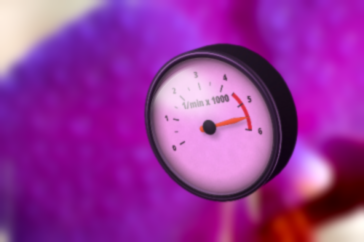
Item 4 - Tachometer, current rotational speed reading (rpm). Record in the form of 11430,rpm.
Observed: 5500,rpm
